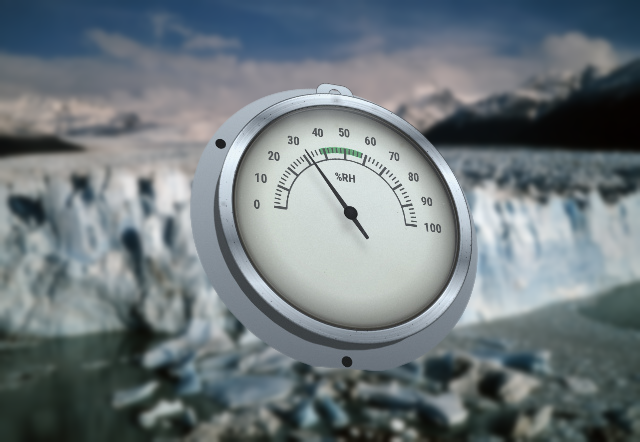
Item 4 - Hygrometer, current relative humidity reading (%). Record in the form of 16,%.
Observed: 30,%
